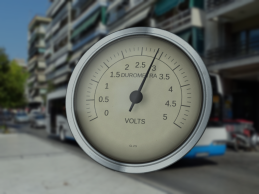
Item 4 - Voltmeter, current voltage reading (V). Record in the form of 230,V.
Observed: 2.9,V
